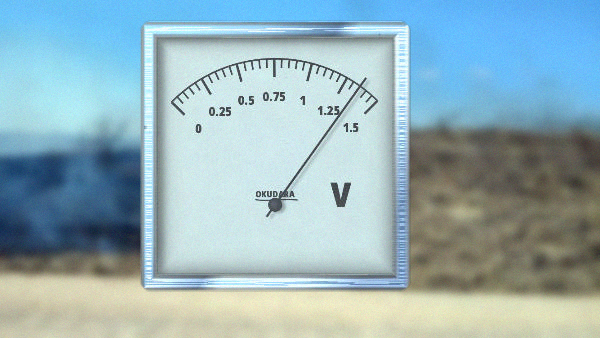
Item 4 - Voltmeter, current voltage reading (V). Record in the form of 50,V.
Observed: 1.35,V
